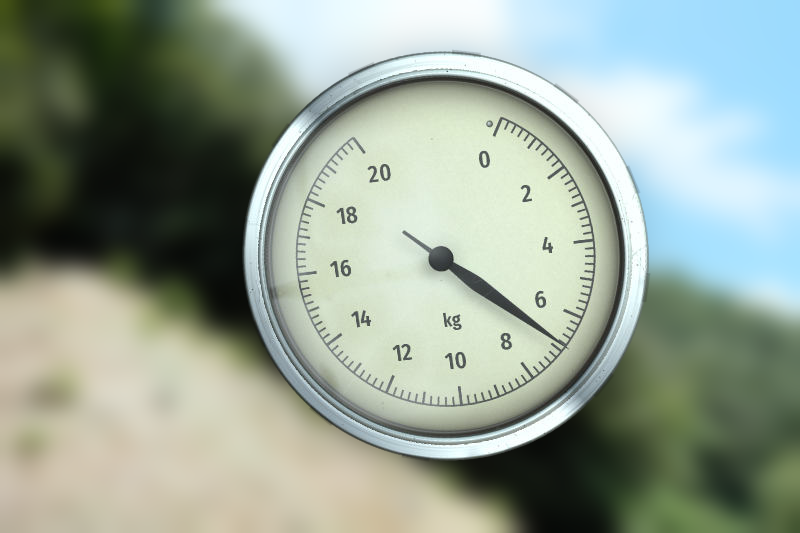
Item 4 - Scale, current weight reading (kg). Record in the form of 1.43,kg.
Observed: 6.8,kg
